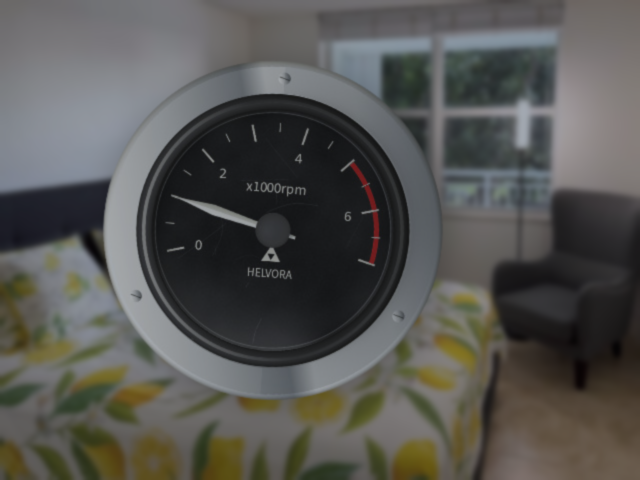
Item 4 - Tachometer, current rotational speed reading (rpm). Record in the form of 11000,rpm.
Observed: 1000,rpm
